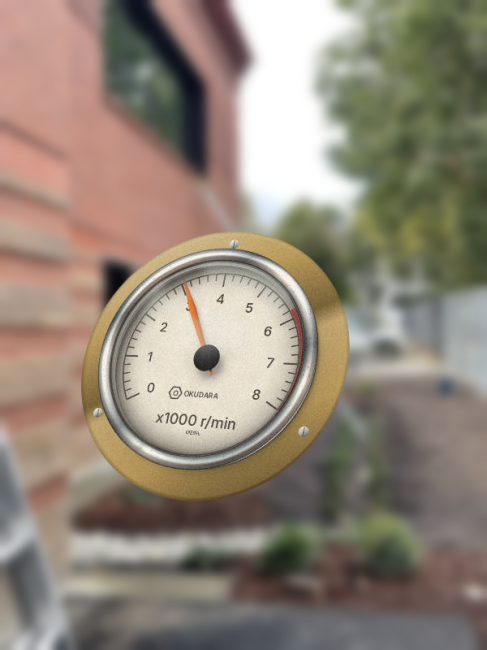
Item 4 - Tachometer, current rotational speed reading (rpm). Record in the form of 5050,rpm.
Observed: 3100,rpm
